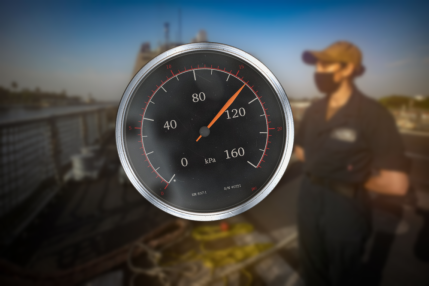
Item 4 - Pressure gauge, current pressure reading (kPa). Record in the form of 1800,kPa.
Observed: 110,kPa
